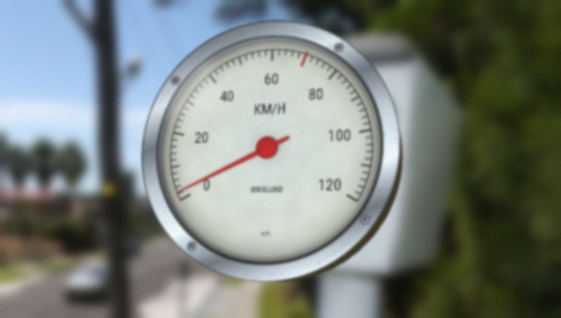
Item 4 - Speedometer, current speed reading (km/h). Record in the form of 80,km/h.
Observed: 2,km/h
